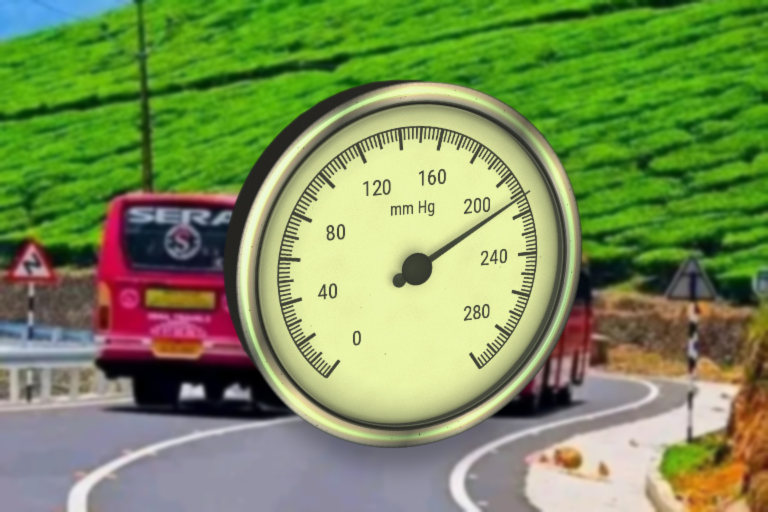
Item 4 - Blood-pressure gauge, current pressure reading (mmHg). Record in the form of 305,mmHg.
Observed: 210,mmHg
